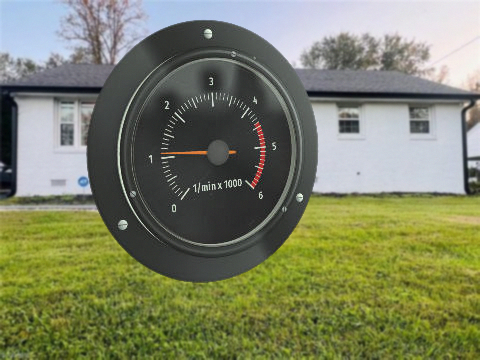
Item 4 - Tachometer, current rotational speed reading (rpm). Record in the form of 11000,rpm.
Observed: 1100,rpm
